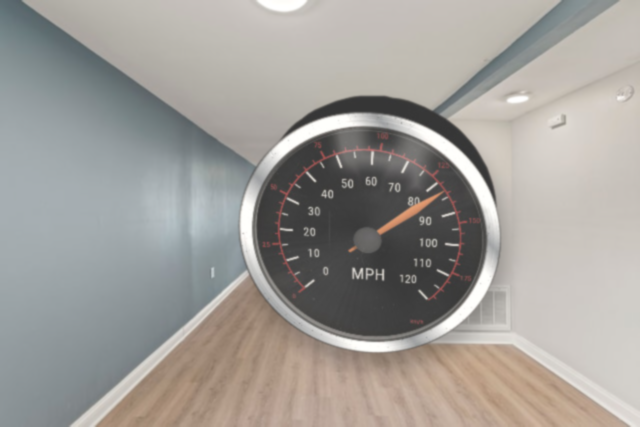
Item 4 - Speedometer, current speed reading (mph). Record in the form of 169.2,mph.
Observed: 82.5,mph
